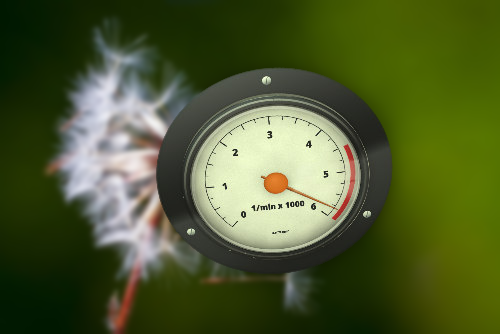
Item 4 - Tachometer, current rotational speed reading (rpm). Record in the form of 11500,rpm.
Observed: 5750,rpm
